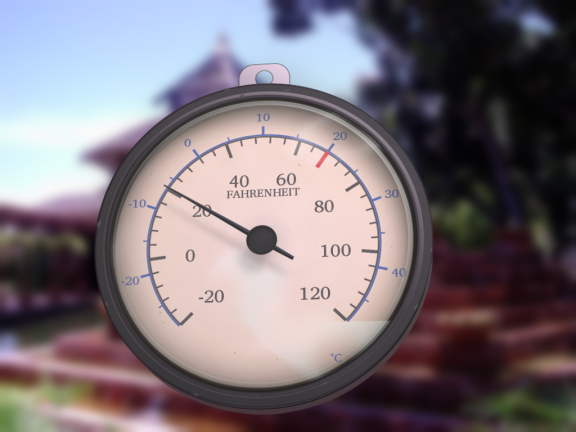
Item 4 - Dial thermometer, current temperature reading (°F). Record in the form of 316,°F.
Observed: 20,°F
